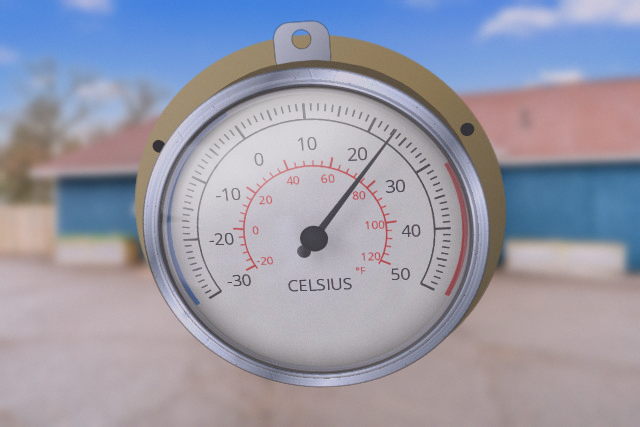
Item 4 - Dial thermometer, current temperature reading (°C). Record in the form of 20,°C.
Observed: 23,°C
